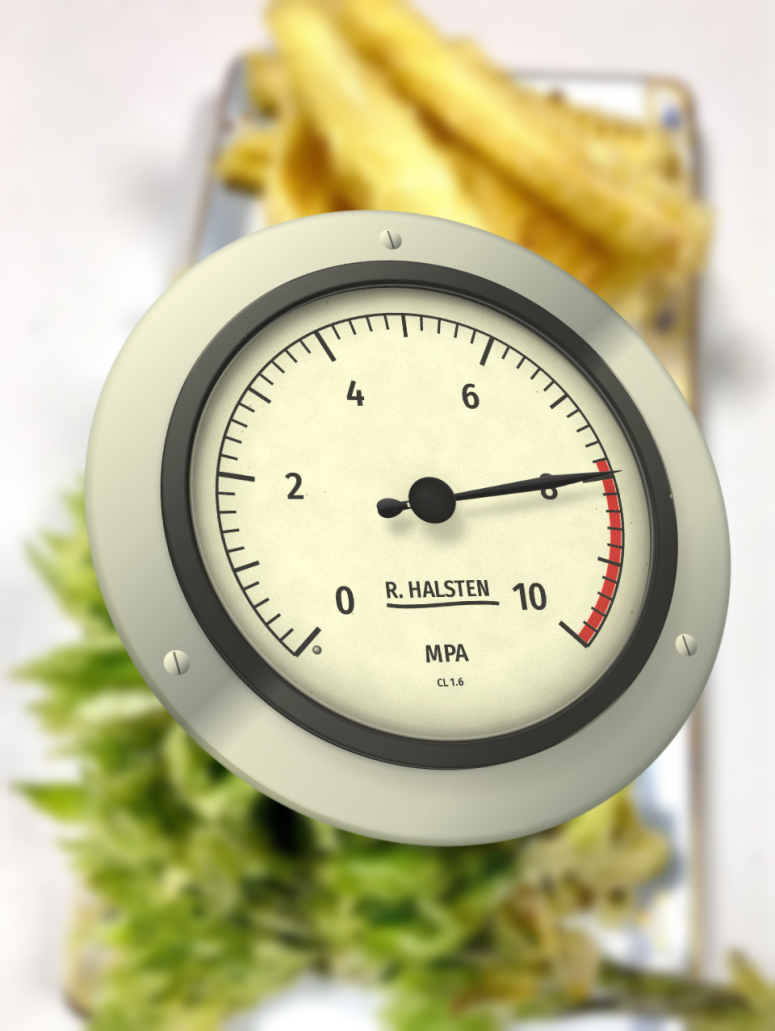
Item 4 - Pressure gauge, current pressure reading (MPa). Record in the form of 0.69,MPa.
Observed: 8,MPa
